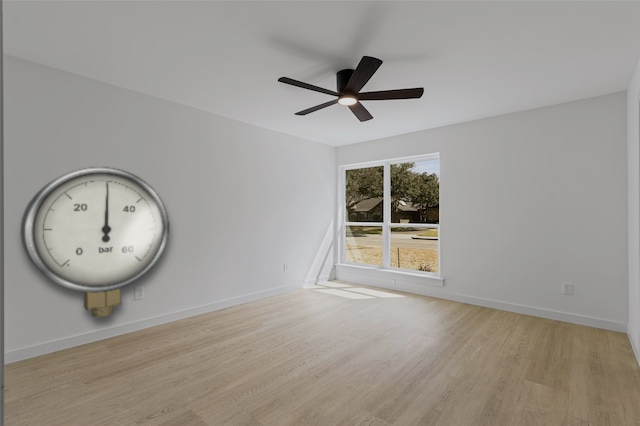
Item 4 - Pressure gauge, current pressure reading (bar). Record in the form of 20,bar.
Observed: 30,bar
